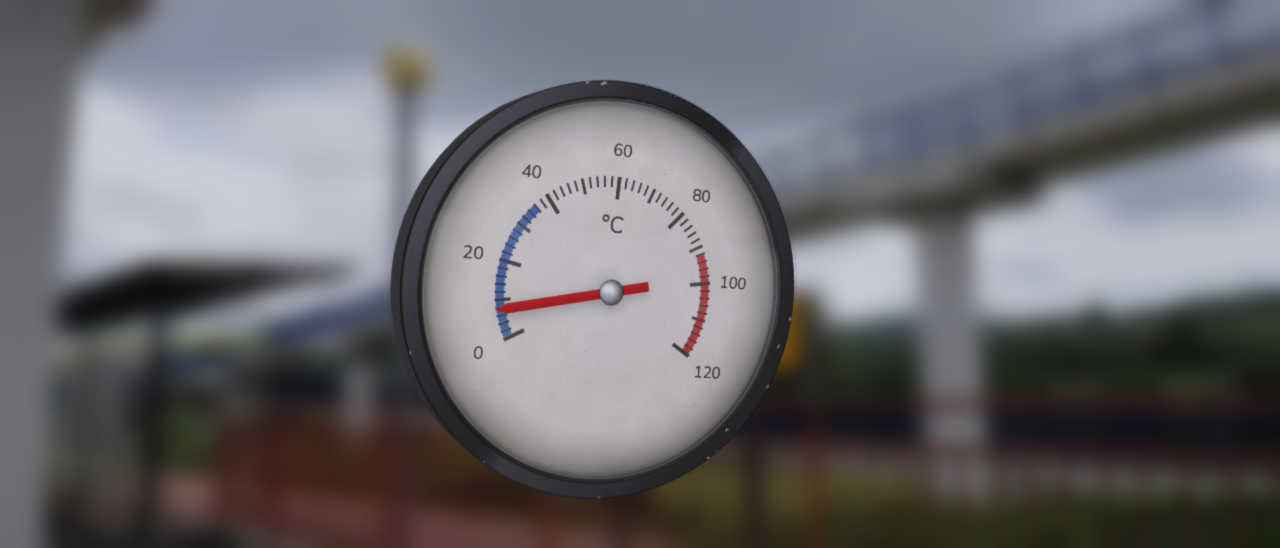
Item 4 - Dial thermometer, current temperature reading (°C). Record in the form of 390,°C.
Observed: 8,°C
